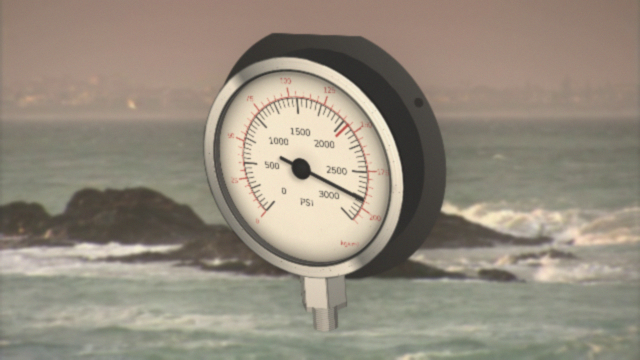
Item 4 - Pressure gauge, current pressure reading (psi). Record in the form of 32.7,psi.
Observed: 2750,psi
